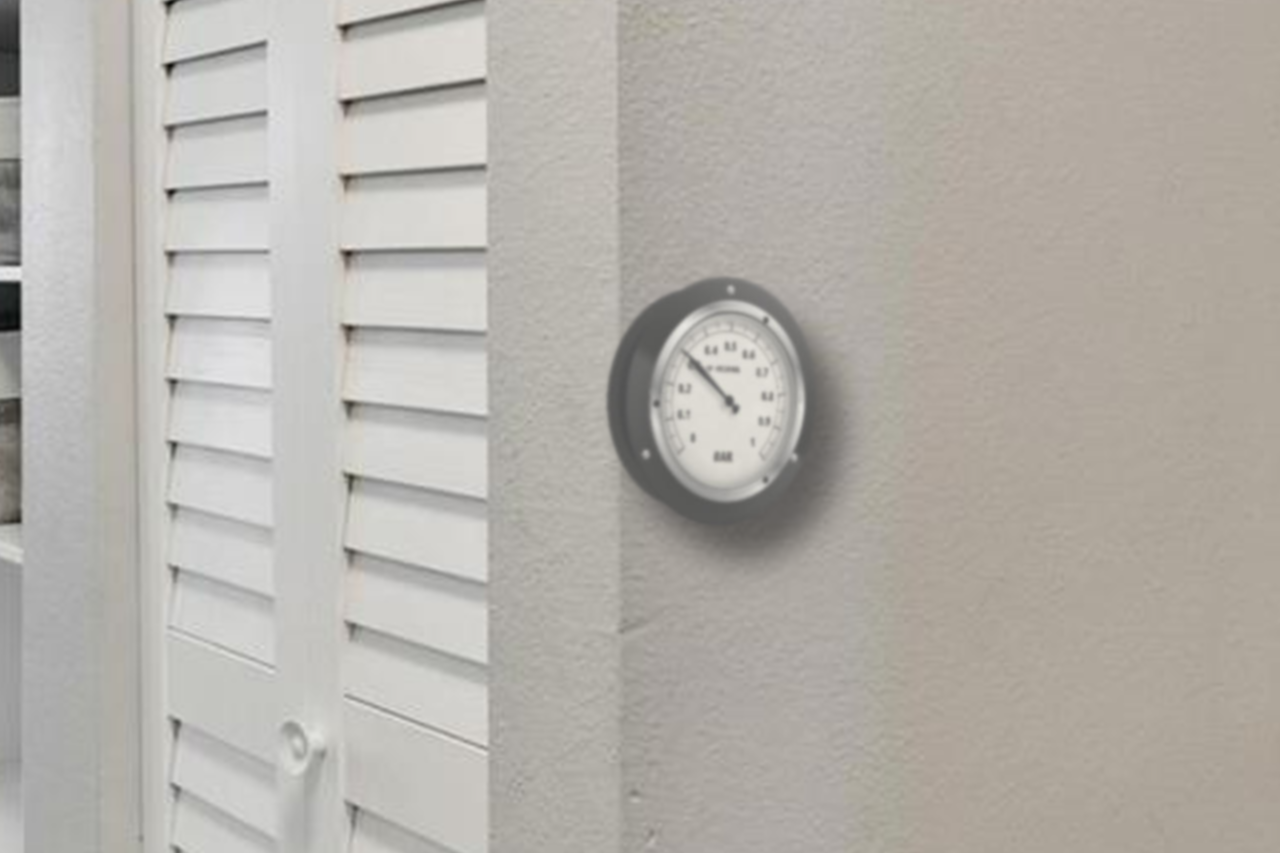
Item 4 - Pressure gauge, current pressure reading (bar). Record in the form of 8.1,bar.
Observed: 0.3,bar
